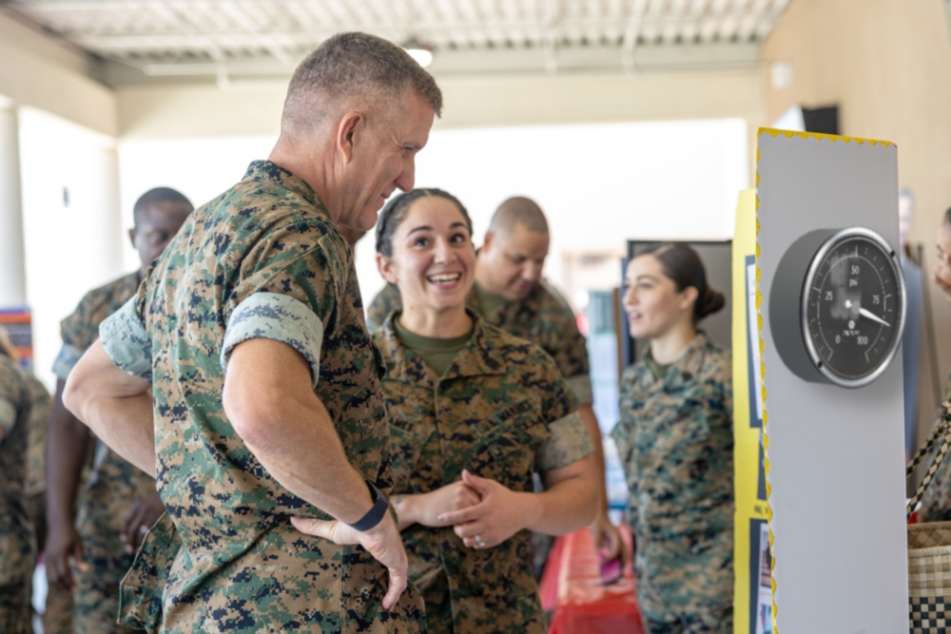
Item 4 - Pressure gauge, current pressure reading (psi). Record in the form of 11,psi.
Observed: 85,psi
